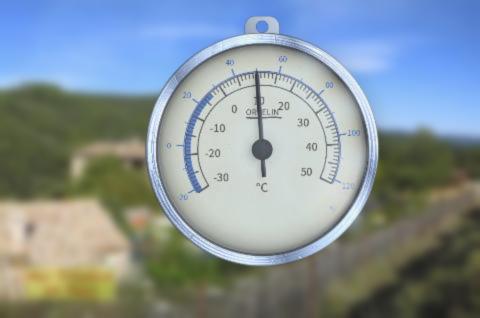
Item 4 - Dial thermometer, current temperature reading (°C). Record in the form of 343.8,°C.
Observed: 10,°C
